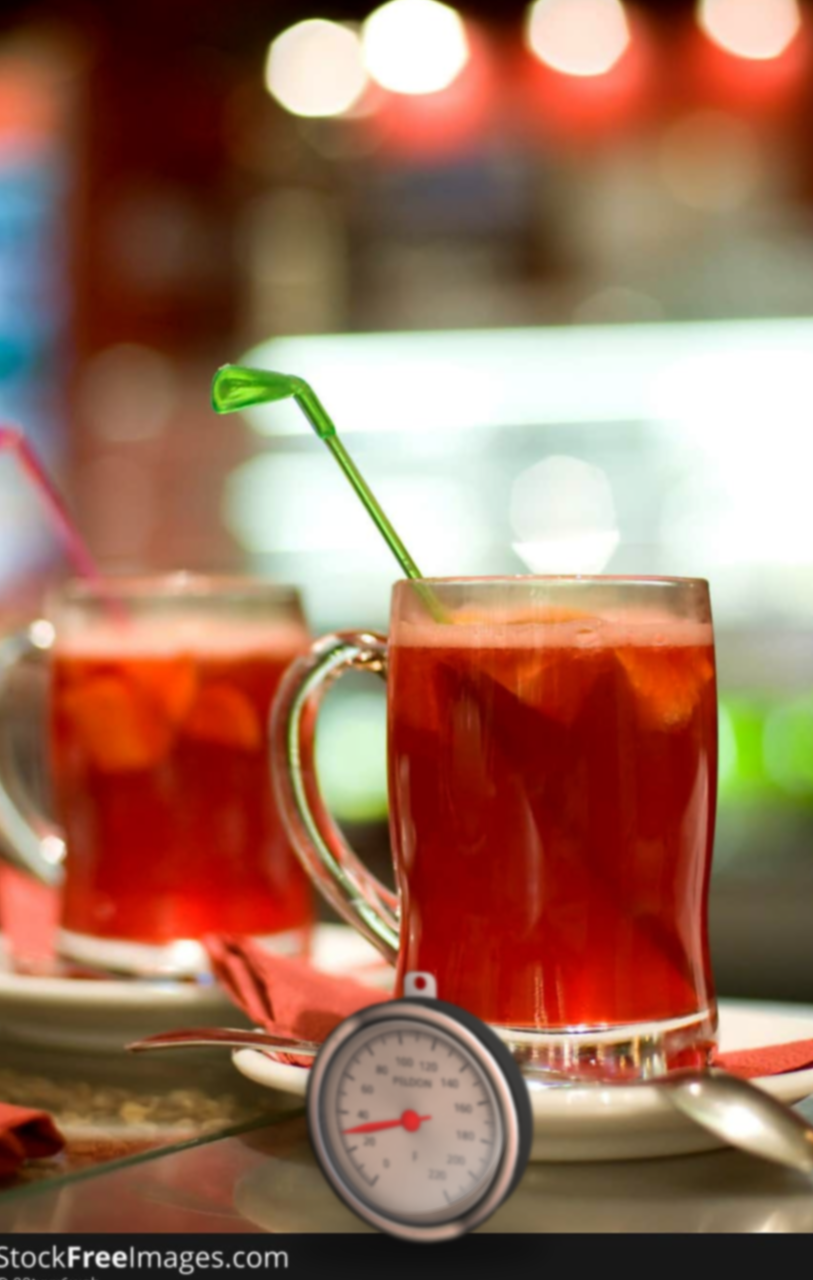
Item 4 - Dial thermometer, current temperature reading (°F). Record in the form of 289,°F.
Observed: 30,°F
